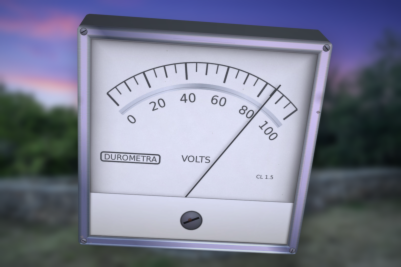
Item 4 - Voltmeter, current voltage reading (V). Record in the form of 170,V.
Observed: 85,V
